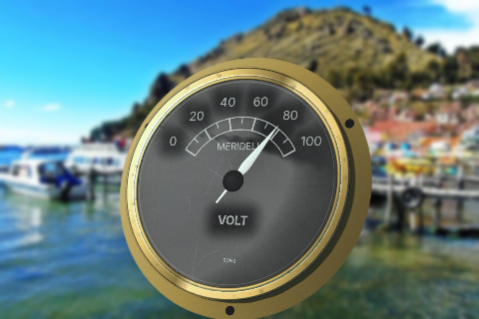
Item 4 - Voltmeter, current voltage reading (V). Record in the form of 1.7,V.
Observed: 80,V
